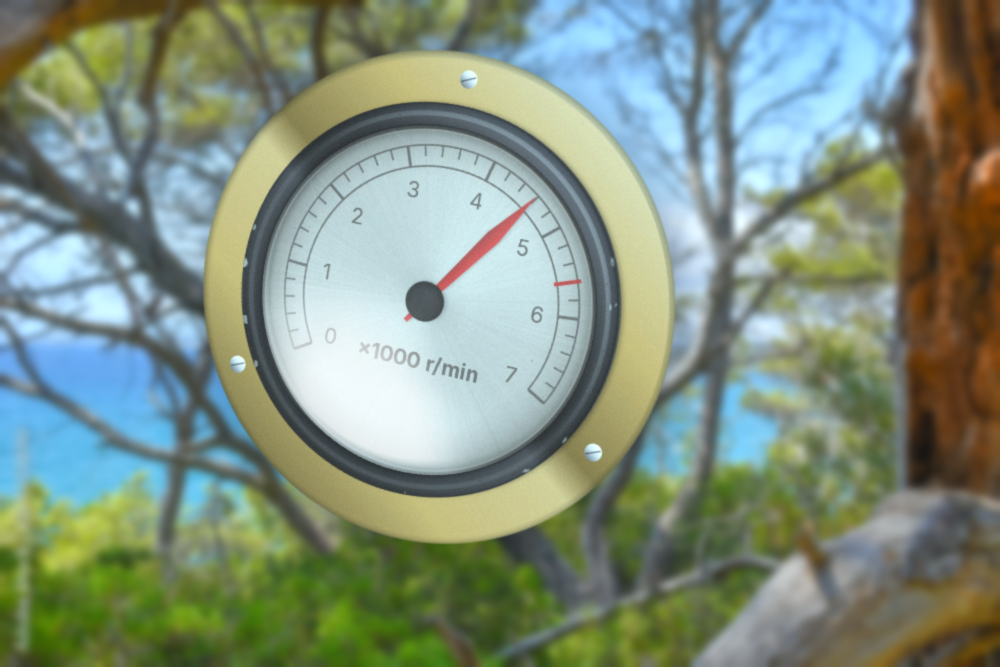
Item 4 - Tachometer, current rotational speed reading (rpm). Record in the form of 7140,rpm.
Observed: 4600,rpm
